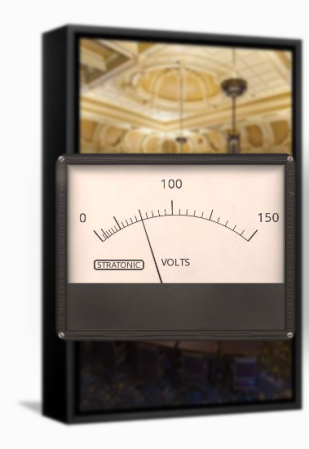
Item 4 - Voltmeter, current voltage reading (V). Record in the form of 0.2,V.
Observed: 75,V
